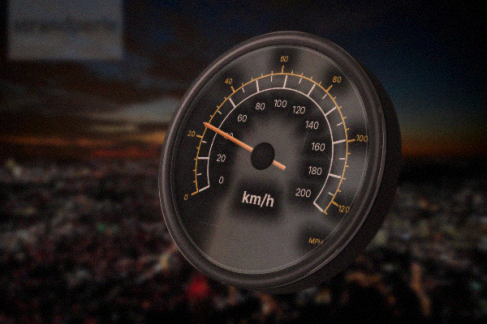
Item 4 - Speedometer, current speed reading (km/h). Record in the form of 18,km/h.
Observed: 40,km/h
